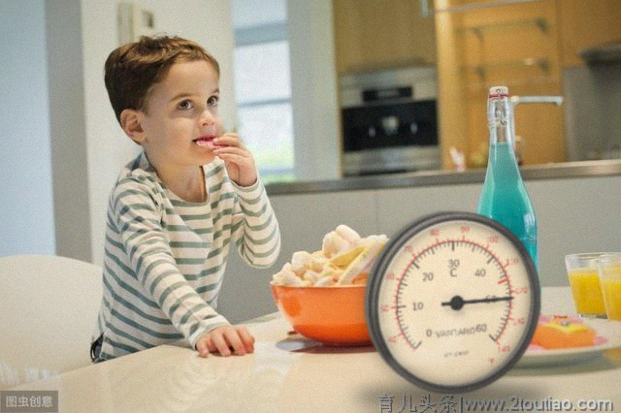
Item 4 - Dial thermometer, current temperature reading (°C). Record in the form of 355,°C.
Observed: 50,°C
